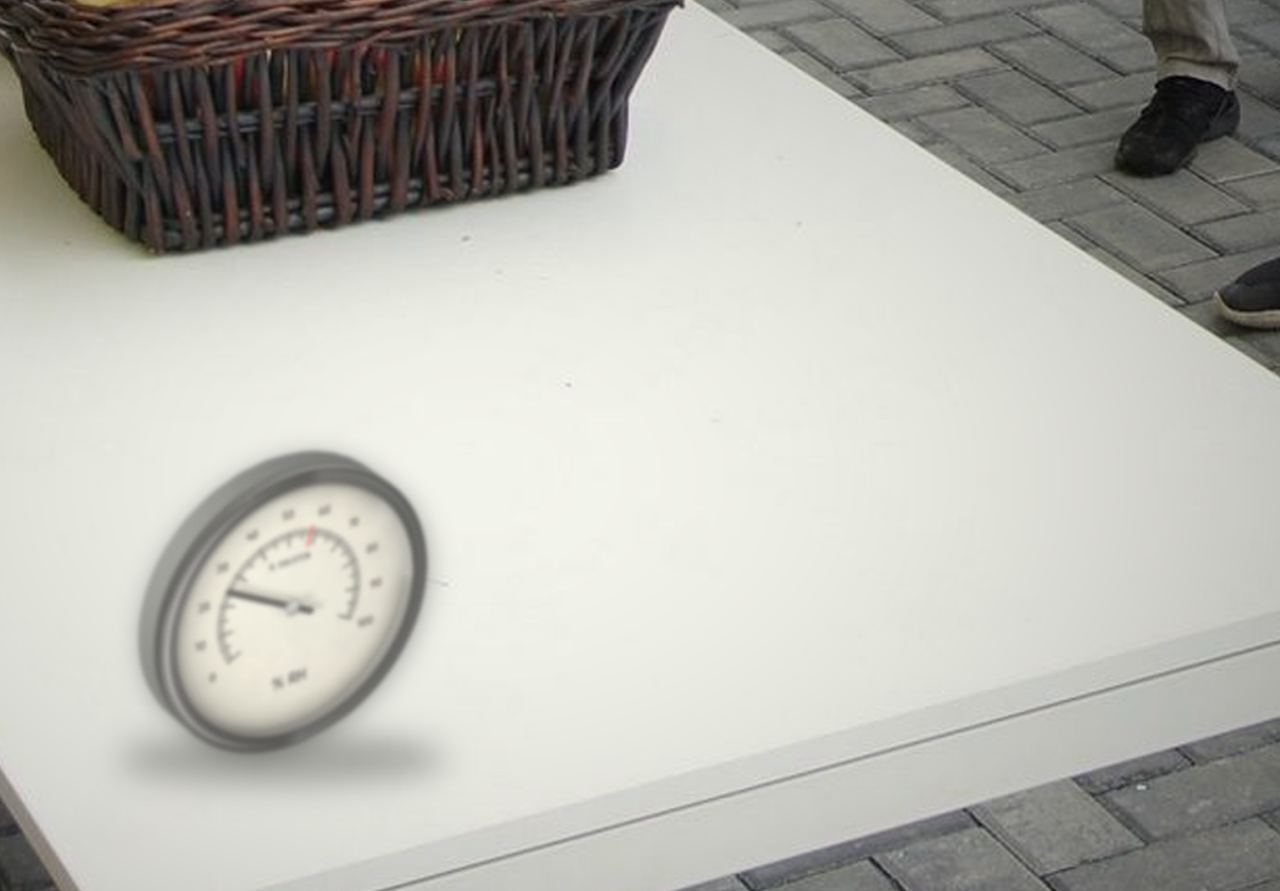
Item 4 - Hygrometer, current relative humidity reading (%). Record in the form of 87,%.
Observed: 25,%
